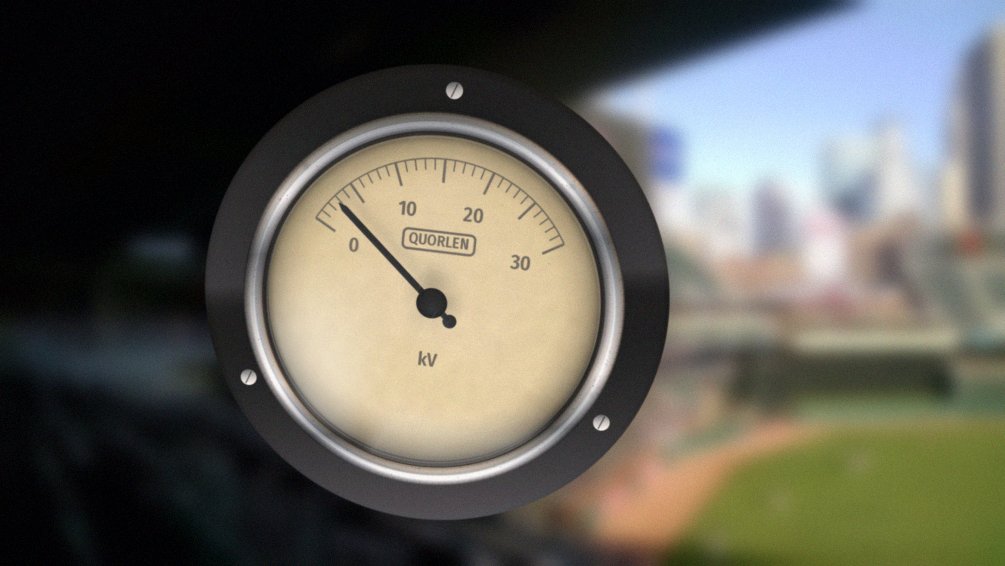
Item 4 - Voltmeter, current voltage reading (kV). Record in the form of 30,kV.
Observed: 3,kV
